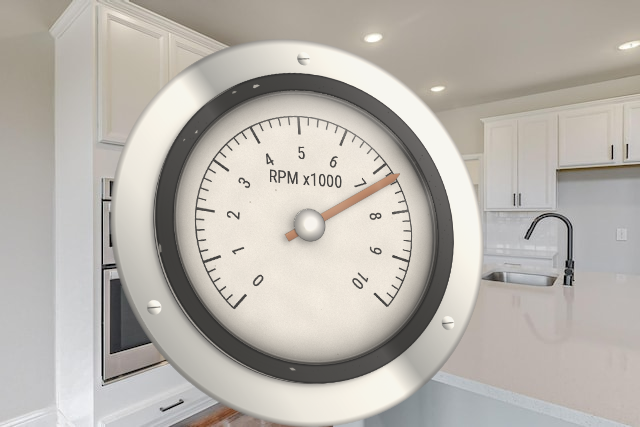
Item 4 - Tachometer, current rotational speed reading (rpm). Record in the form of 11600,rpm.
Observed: 7300,rpm
